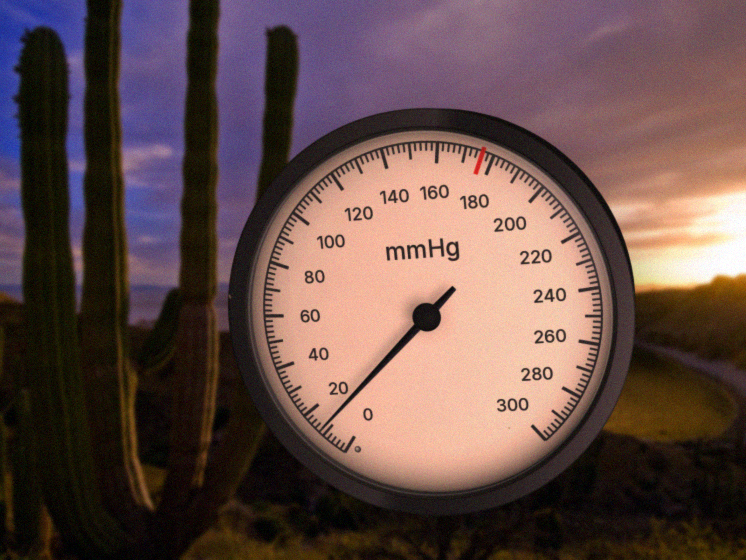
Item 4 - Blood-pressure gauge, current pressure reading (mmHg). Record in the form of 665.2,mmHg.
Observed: 12,mmHg
